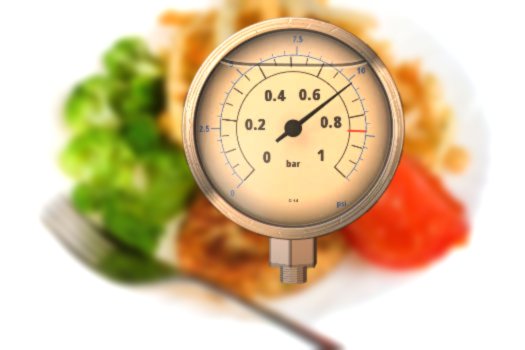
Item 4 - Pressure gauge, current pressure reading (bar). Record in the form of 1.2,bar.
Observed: 0.7,bar
